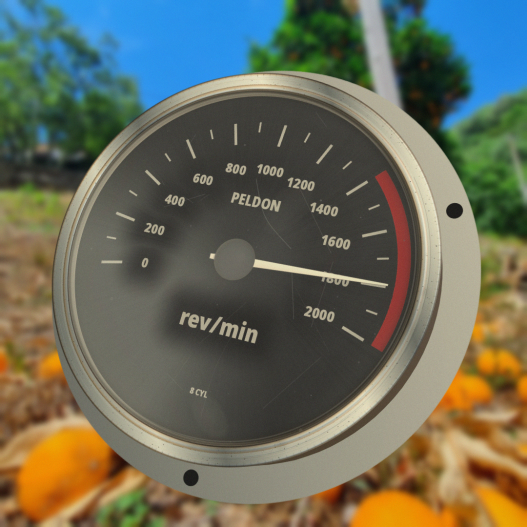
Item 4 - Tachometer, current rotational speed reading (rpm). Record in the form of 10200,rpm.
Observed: 1800,rpm
